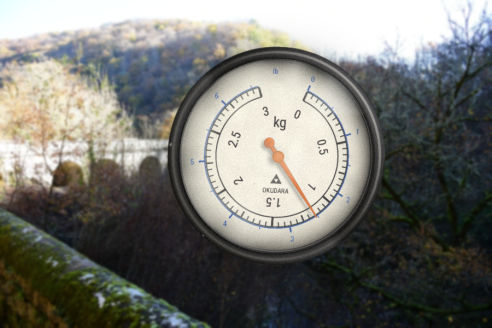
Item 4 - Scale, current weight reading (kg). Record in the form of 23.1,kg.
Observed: 1.15,kg
